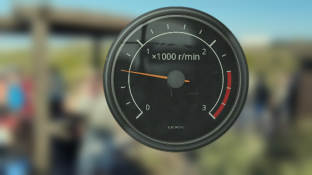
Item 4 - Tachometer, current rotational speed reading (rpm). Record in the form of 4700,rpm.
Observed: 600,rpm
